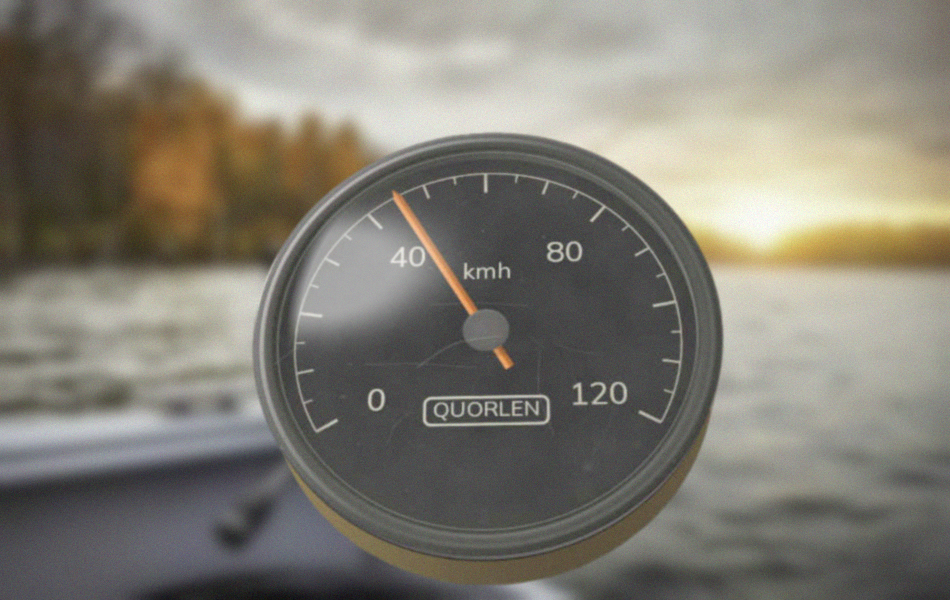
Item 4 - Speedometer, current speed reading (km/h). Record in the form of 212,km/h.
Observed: 45,km/h
